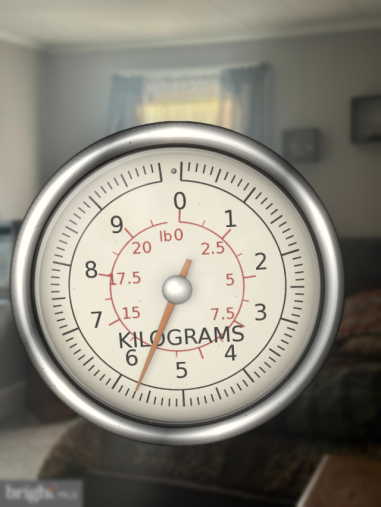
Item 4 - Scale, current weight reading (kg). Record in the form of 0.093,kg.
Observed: 5.7,kg
